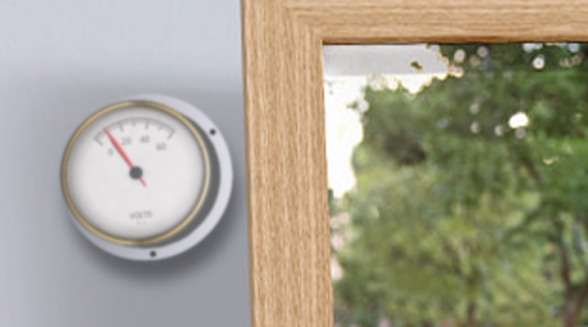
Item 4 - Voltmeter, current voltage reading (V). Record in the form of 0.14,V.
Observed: 10,V
